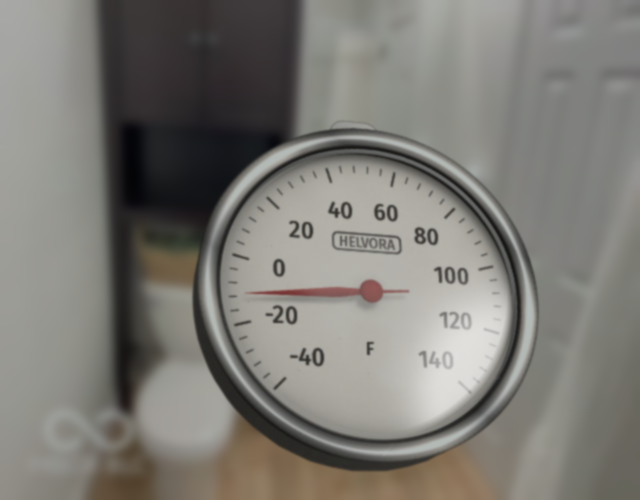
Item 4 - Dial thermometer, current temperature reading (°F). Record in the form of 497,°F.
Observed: -12,°F
